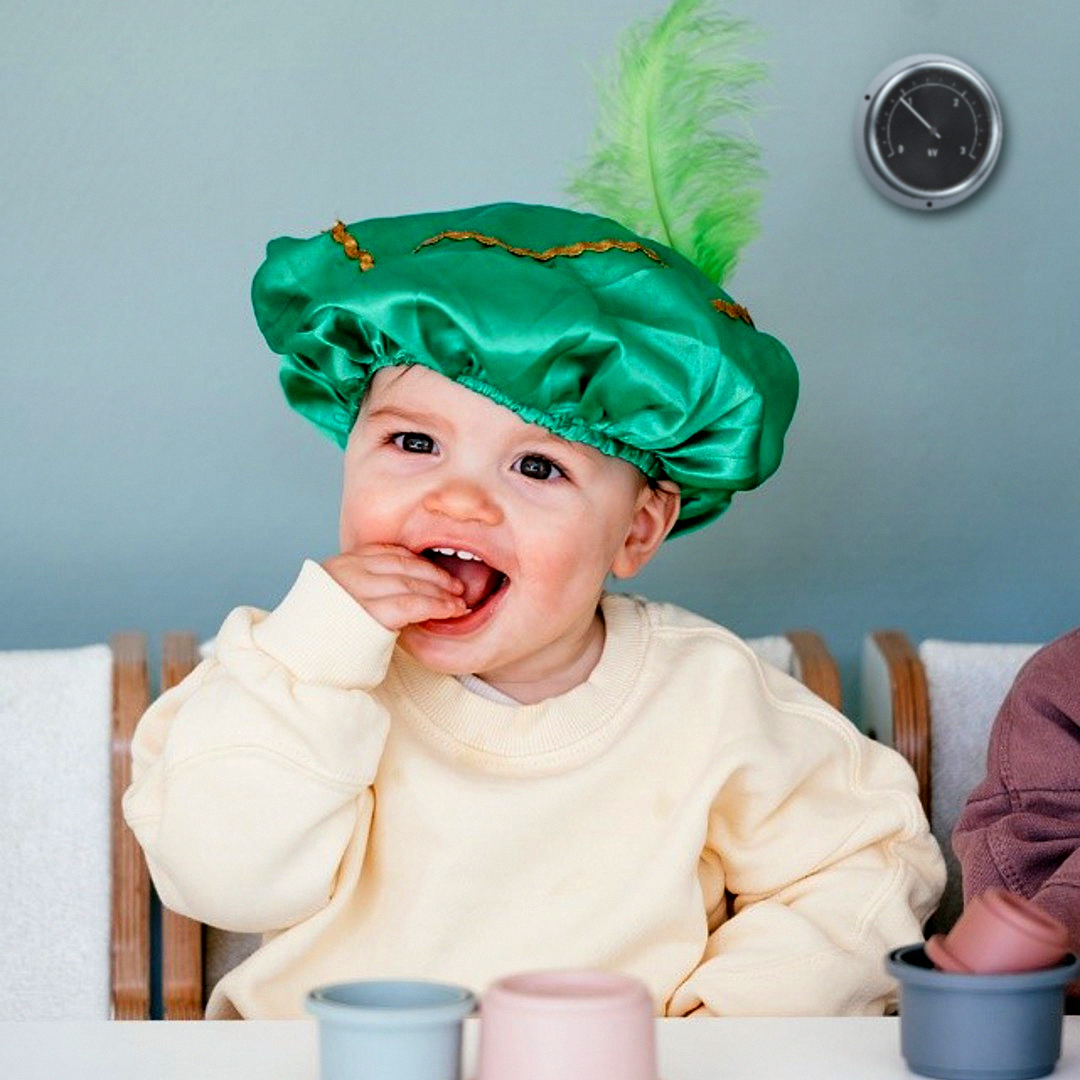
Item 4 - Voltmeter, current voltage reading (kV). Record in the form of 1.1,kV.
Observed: 0.9,kV
